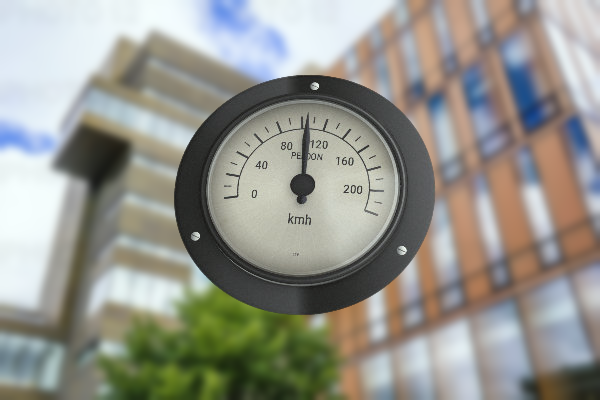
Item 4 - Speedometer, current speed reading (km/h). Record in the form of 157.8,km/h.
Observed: 105,km/h
